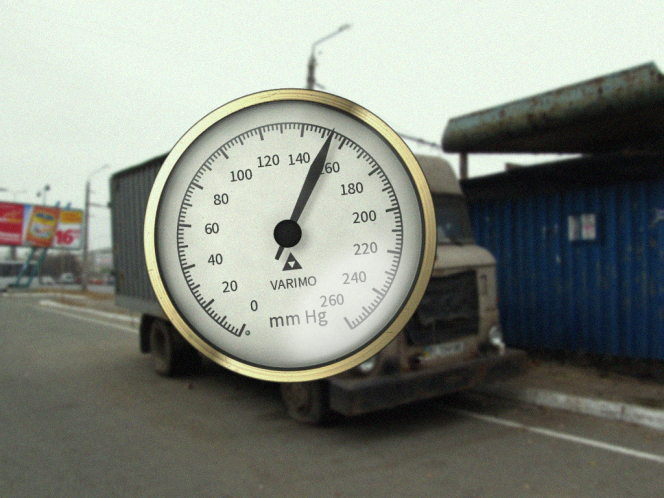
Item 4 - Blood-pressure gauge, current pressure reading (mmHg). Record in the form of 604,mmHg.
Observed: 154,mmHg
